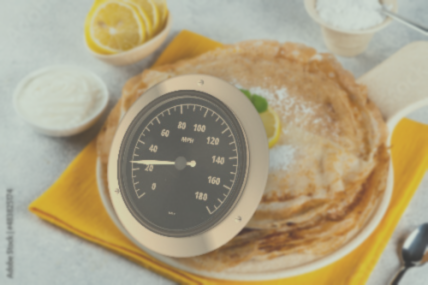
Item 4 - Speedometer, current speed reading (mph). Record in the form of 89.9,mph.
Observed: 25,mph
